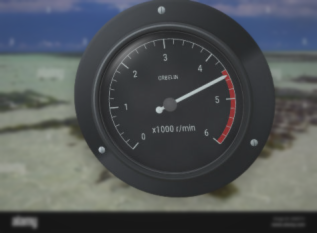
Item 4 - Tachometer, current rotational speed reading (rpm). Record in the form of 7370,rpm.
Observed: 4500,rpm
